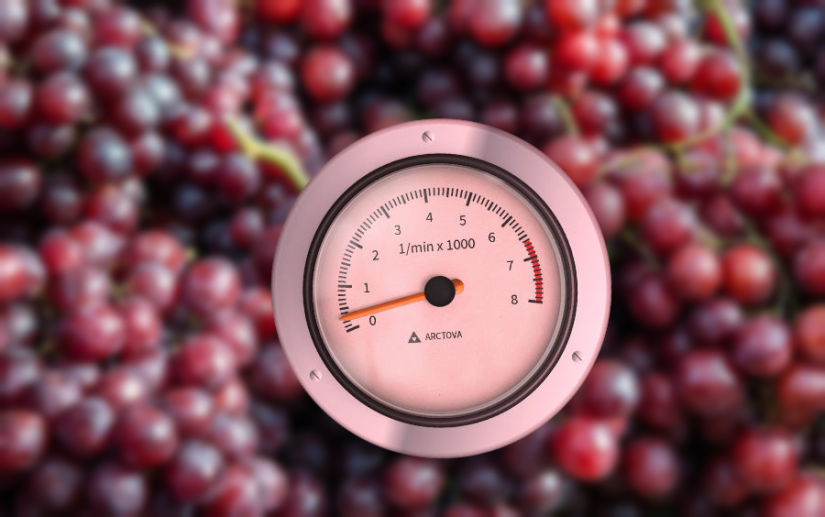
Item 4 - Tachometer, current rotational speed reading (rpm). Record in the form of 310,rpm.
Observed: 300,rpm
